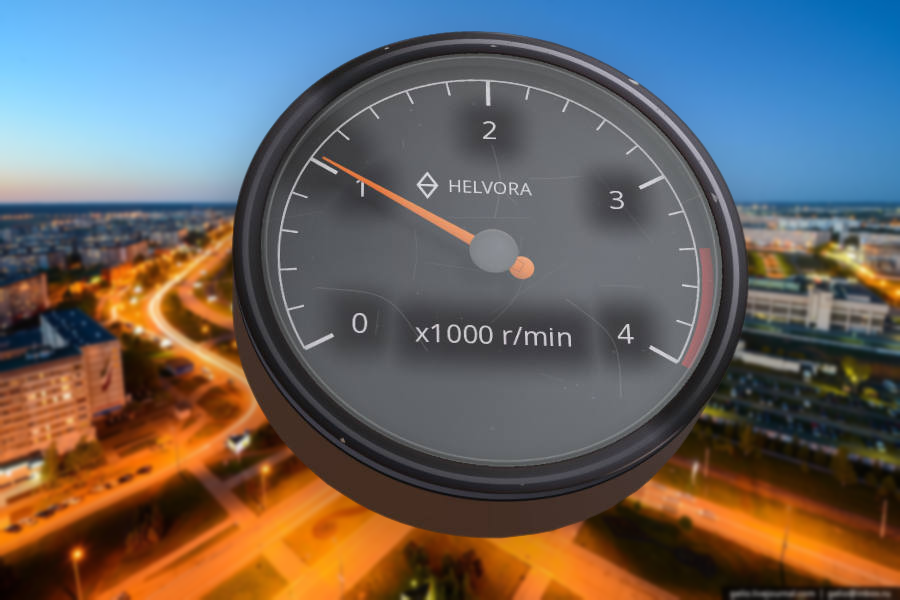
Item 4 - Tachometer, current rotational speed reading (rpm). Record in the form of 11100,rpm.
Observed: 1000,rpm
